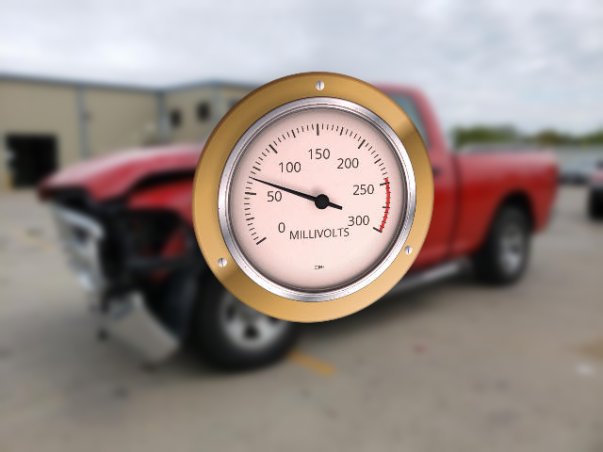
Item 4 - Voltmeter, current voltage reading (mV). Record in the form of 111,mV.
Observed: 65,mV
